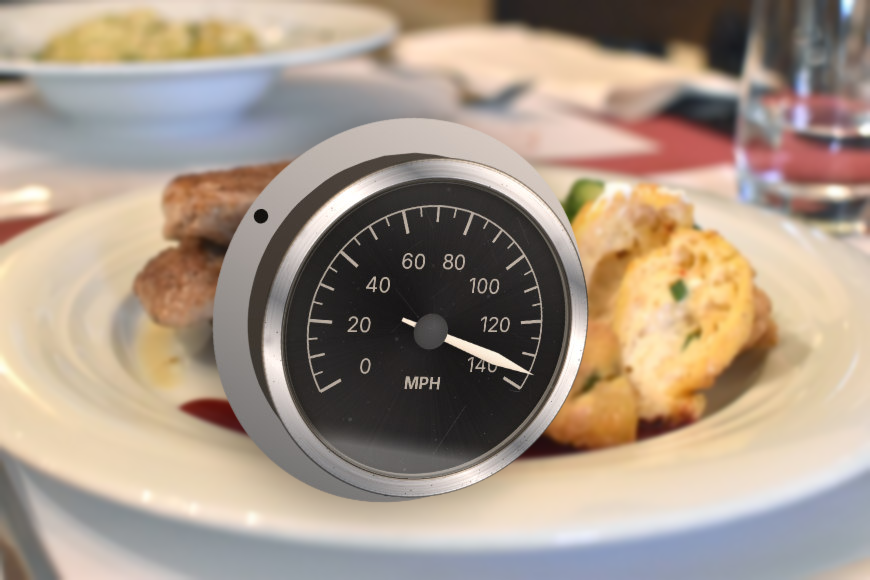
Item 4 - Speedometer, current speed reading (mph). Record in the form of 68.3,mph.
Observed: 135,mph
